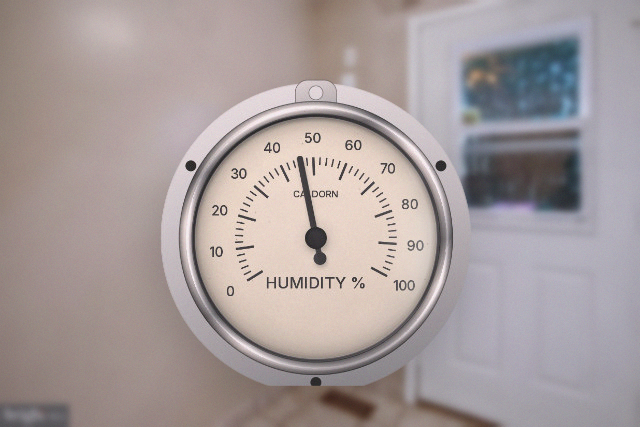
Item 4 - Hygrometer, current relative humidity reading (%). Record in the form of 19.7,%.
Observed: 46,%
